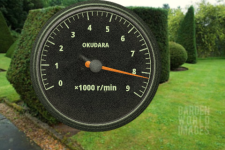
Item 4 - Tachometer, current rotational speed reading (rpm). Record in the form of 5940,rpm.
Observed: 8200,rpm
